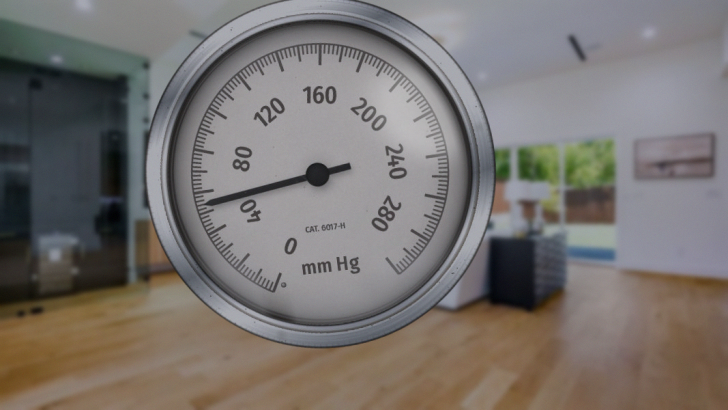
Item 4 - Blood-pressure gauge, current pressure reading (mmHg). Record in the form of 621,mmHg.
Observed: 54,mmHg
